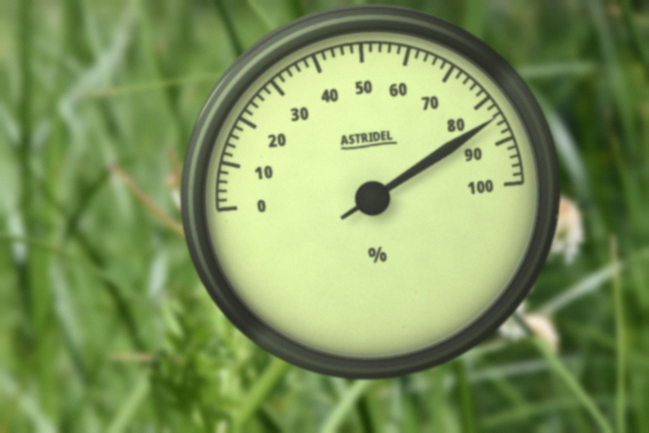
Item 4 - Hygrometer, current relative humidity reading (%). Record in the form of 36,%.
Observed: 84,%
